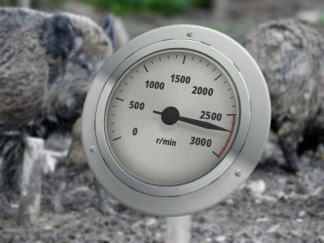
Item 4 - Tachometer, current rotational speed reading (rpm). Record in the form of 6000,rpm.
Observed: 2700,rpm
